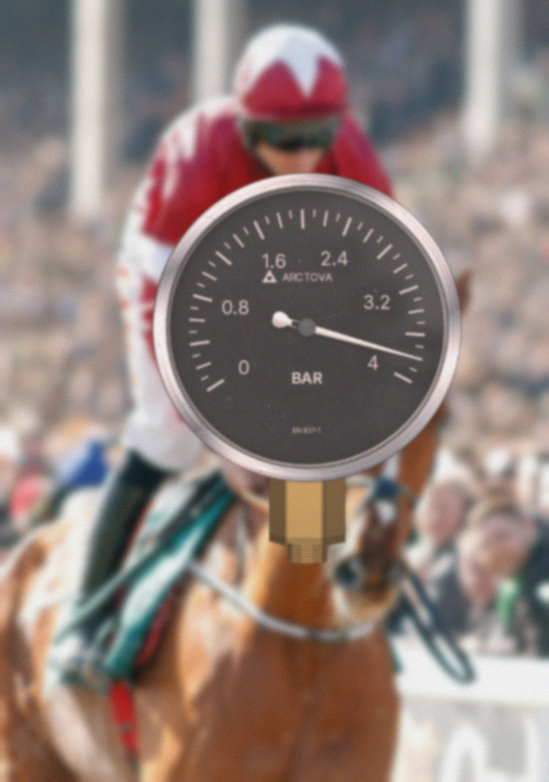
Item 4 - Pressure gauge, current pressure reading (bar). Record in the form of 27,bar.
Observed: 3.8,bar
